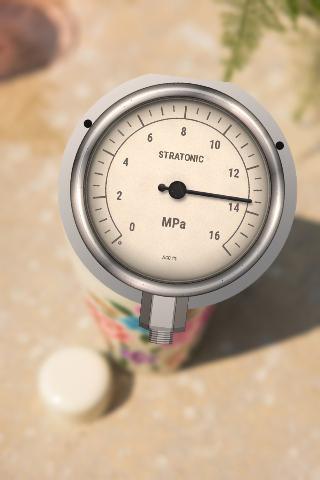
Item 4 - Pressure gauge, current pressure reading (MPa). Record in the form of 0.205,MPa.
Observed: 13.5,MPa
